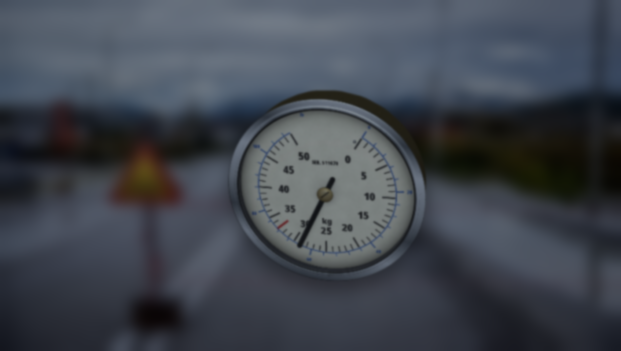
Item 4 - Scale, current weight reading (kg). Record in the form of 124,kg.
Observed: 29,kg
